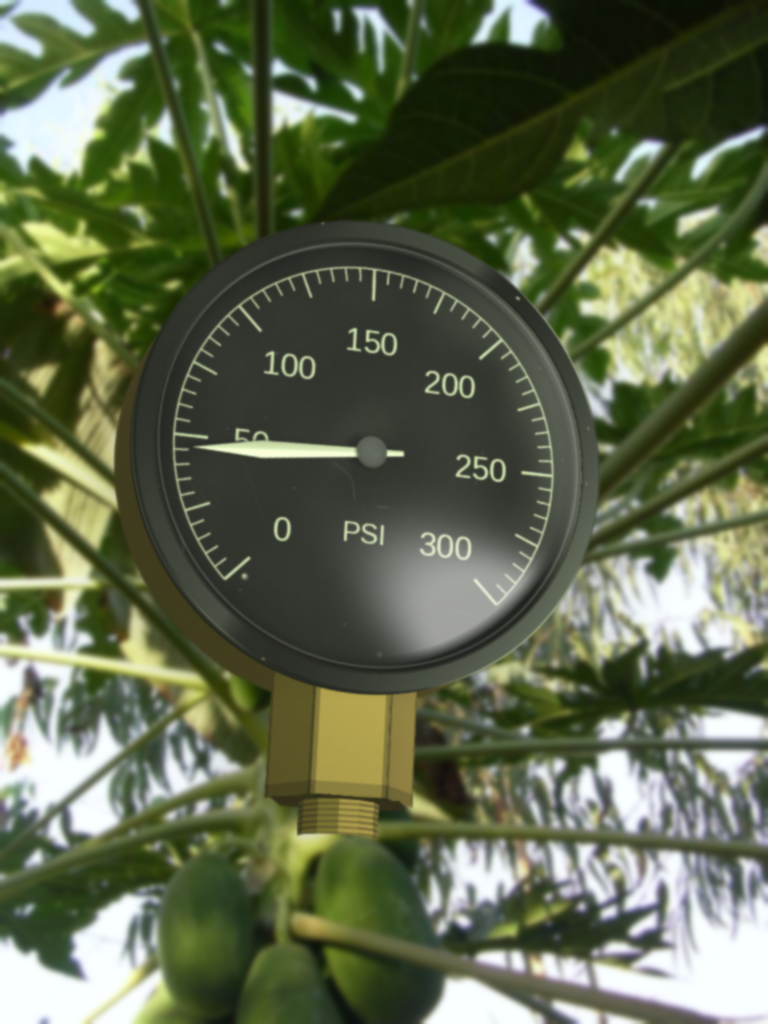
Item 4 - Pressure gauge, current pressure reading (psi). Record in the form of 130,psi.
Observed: 45,psi
